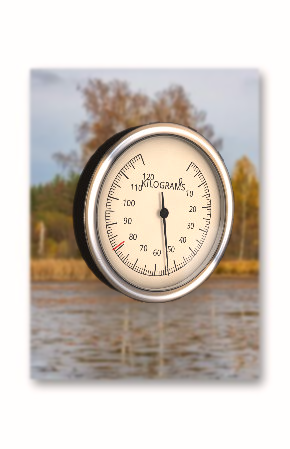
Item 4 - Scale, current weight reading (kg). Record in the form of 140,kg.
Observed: 55,kg
